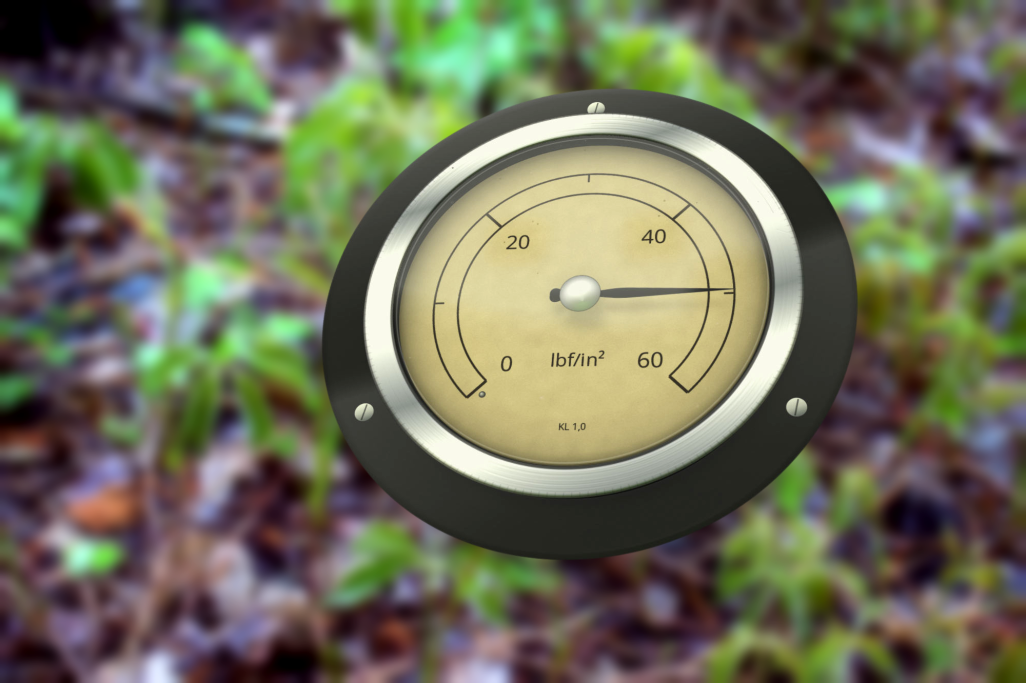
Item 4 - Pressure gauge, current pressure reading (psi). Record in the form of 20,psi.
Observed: 50,psi
